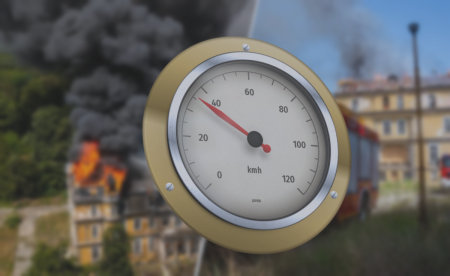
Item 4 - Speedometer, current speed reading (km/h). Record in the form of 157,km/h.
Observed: 35,km/h
